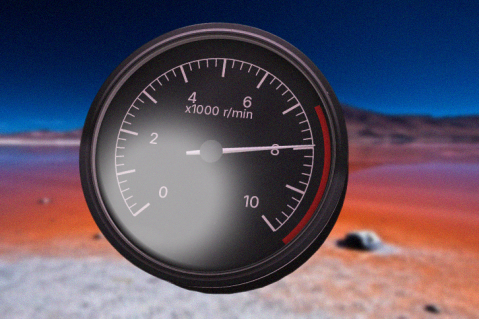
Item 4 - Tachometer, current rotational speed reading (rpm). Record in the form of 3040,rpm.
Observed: 8000,rpm
